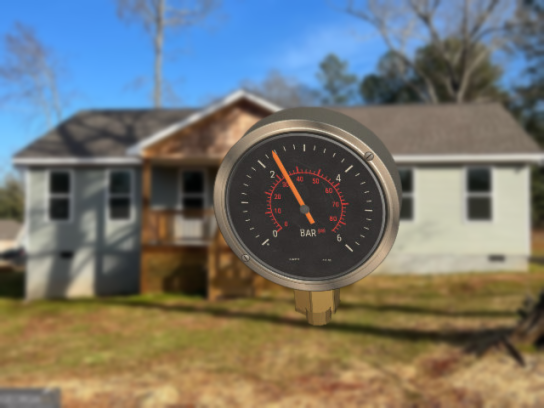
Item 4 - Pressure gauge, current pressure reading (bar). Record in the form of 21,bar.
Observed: 2.4,bar
